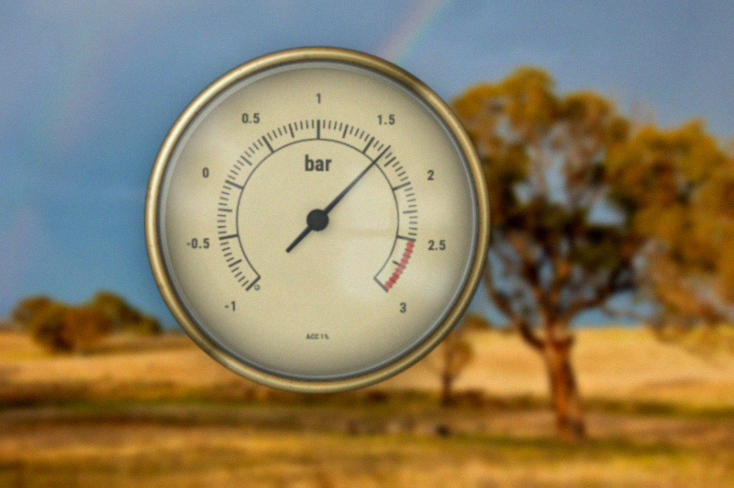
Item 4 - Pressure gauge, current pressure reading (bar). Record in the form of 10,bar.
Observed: 1.65,bar
